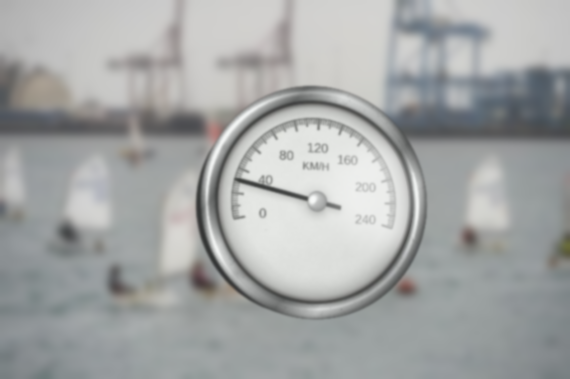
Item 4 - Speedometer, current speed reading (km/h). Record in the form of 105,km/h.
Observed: 30,km/h
